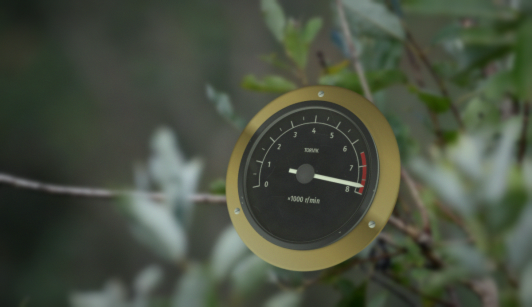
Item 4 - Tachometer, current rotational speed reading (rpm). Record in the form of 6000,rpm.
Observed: 7750,rpm
